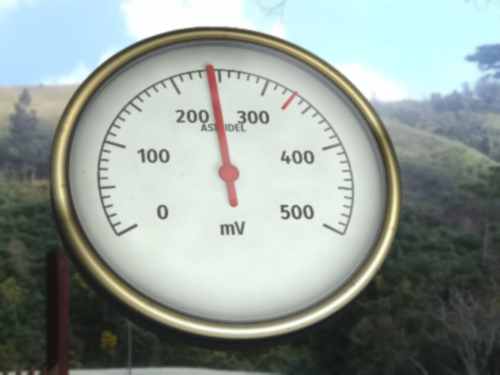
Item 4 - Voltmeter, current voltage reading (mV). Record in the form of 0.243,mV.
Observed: 240,mV
